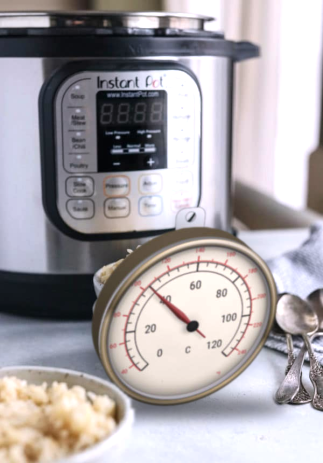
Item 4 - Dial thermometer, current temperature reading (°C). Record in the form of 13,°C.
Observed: 40,°C
